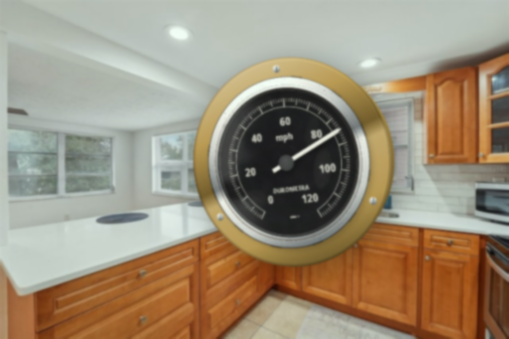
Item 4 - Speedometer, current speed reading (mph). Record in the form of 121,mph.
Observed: 85,mph
